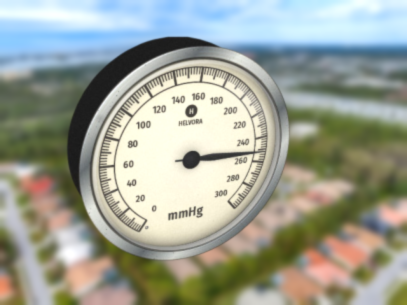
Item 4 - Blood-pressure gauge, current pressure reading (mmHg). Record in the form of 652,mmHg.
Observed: 250,mmHg
